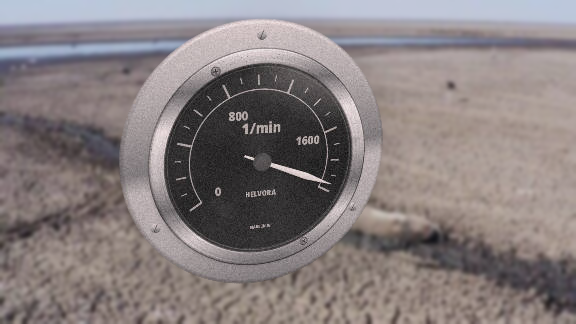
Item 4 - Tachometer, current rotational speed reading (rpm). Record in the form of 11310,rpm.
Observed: 1950,rpm
